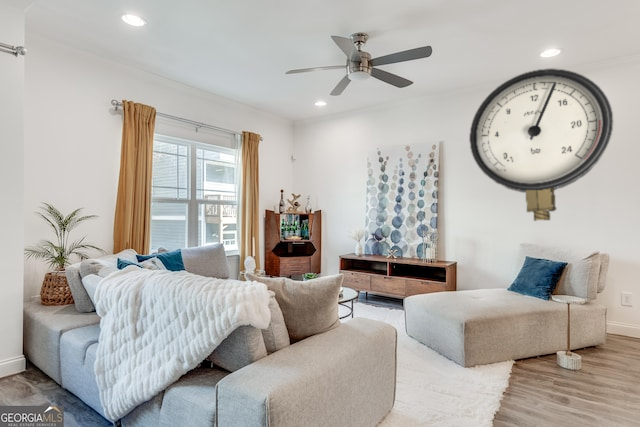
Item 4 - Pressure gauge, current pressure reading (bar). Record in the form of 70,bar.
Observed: 14,bar
